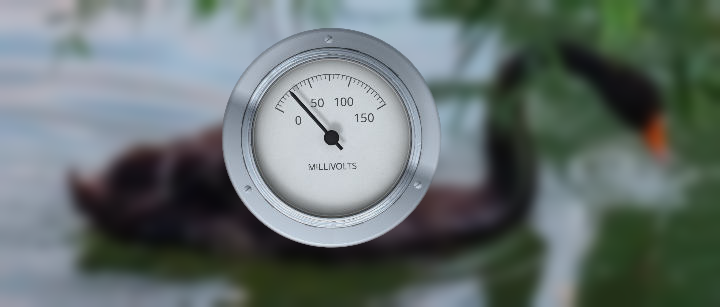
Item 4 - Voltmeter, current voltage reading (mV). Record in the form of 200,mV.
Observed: 25,mV
